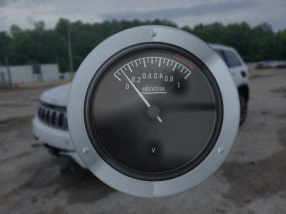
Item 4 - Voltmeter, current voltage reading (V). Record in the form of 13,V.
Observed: 0.1,V
